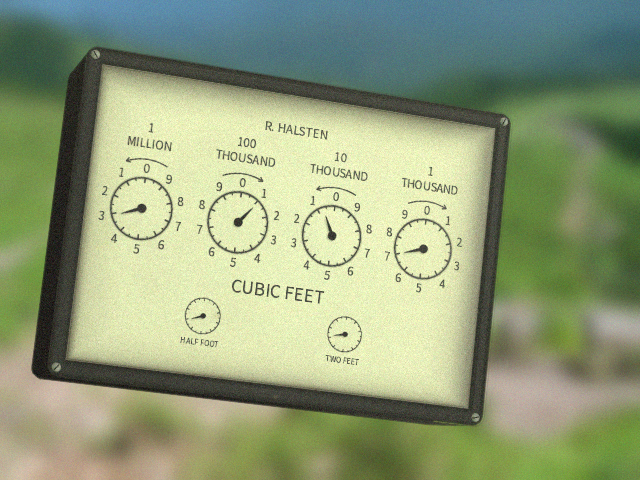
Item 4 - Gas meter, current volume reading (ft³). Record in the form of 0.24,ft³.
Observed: 310700,ft³
